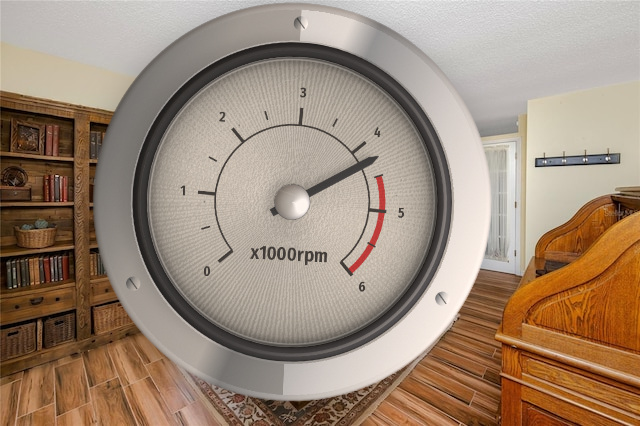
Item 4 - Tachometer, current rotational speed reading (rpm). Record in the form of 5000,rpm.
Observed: 4250,rpm
